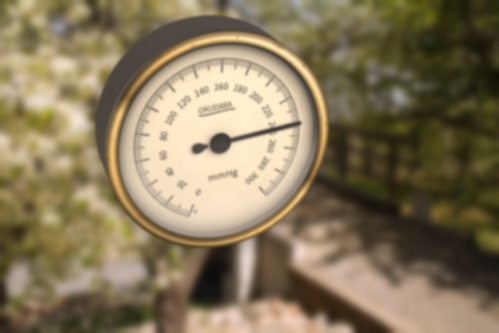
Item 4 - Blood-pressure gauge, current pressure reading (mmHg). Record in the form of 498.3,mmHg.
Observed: 240,mmHg
